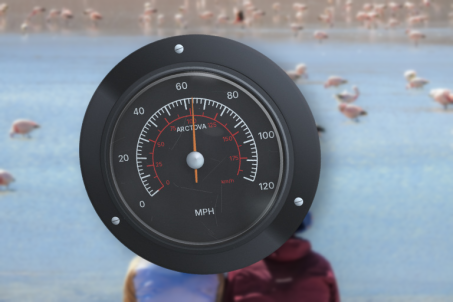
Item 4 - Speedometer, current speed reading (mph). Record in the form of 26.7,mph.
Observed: 64,mph
